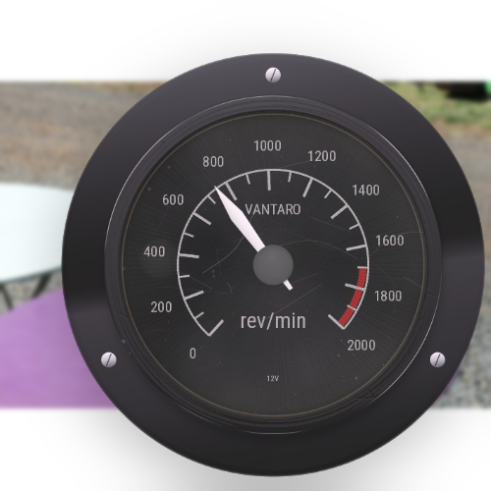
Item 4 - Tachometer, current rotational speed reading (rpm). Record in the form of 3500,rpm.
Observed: 750,rpm
